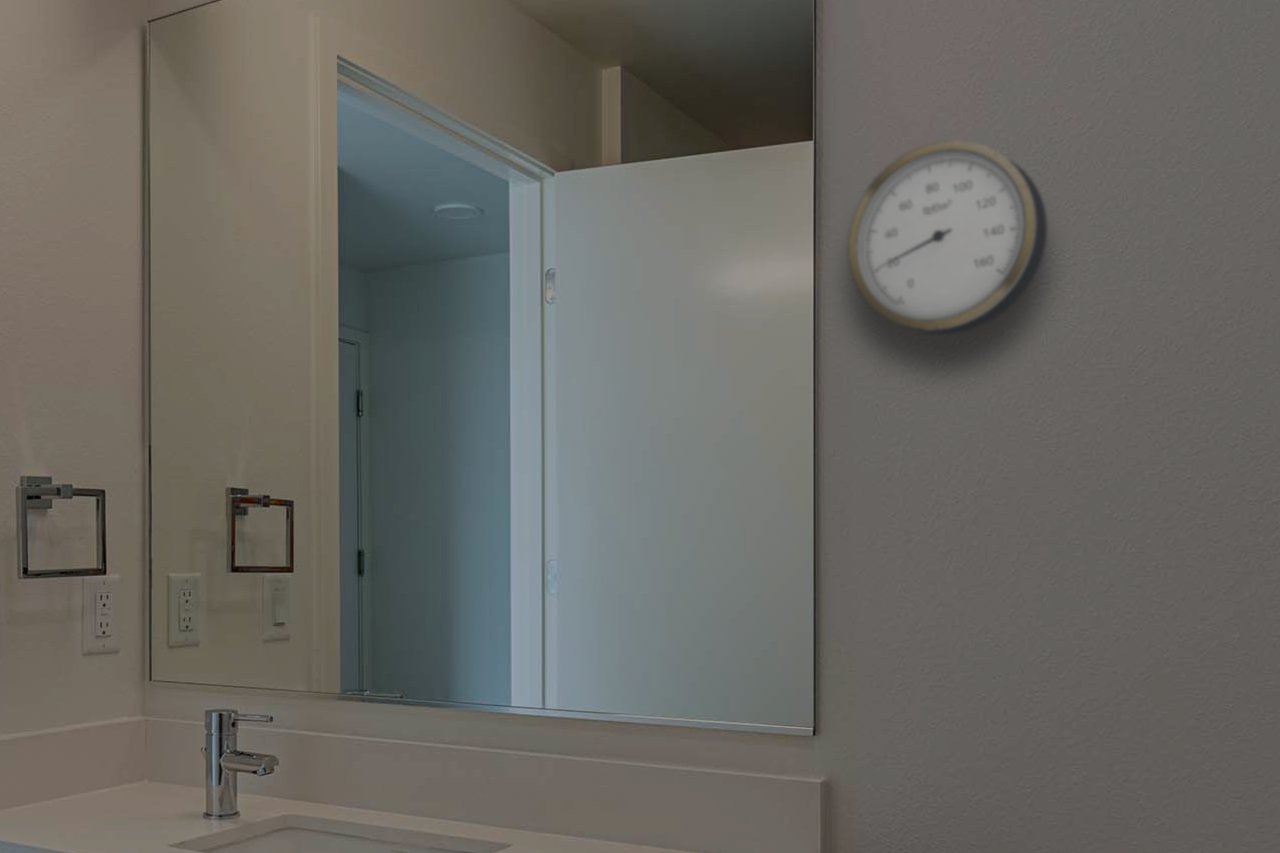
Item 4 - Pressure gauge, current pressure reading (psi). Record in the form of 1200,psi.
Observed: 20,psi
